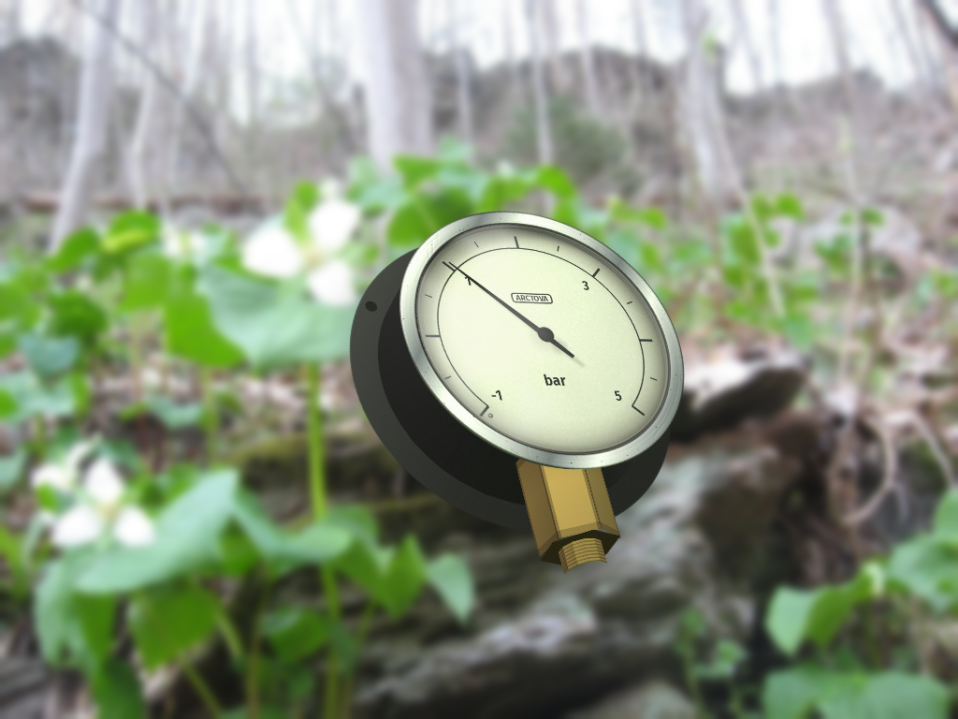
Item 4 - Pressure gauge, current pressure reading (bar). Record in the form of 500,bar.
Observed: 1,bar
